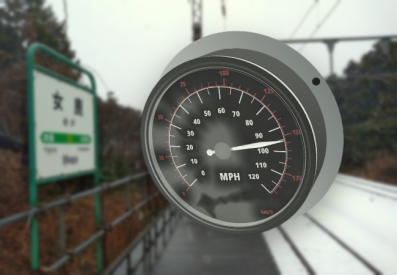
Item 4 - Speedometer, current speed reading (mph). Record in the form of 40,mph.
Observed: 95,mph
